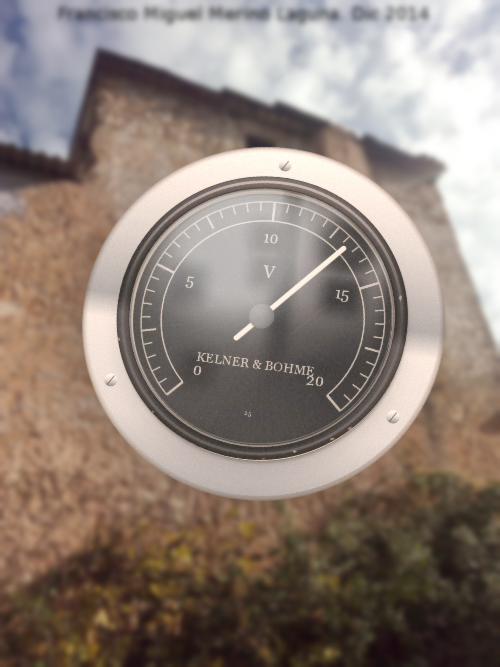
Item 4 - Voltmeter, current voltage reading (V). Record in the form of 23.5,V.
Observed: 13.25,V
